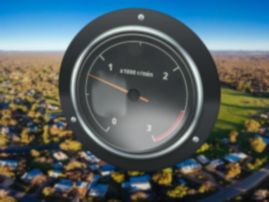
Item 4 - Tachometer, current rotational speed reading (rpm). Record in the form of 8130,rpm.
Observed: 750,rpm
